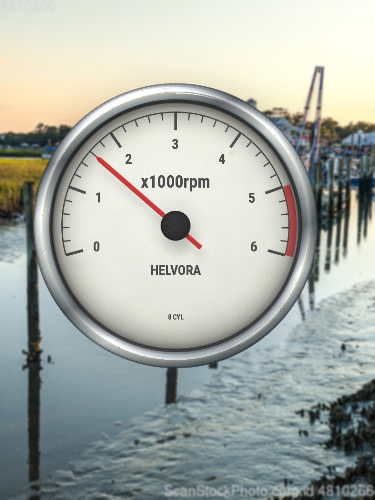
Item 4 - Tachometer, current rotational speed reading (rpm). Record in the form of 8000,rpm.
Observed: 1600,rpm
